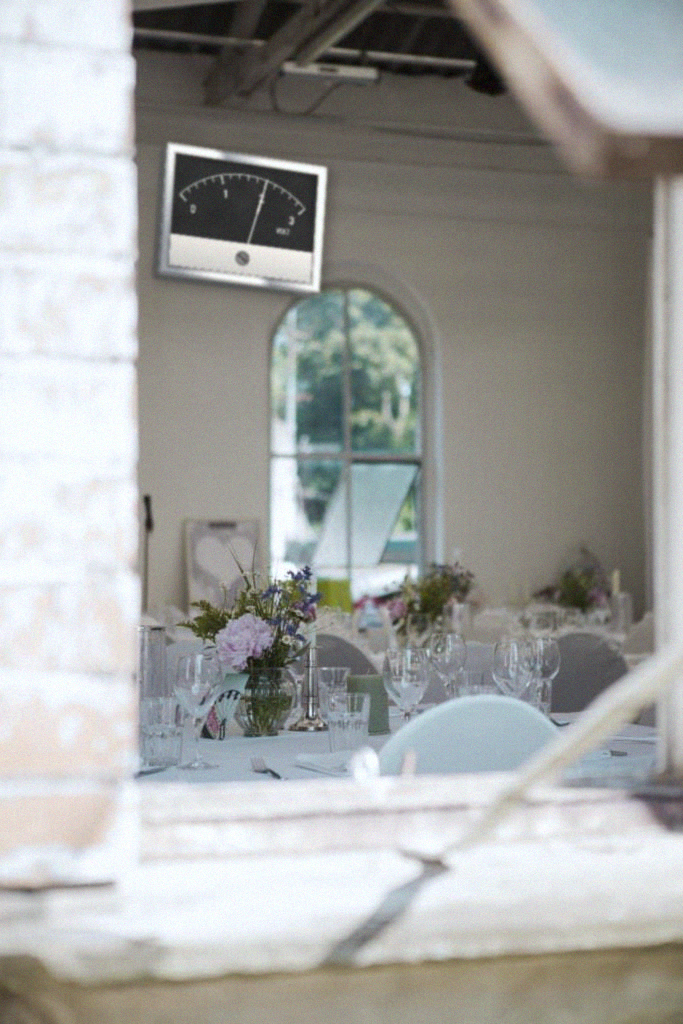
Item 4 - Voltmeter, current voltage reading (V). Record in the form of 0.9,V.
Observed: 2,V
